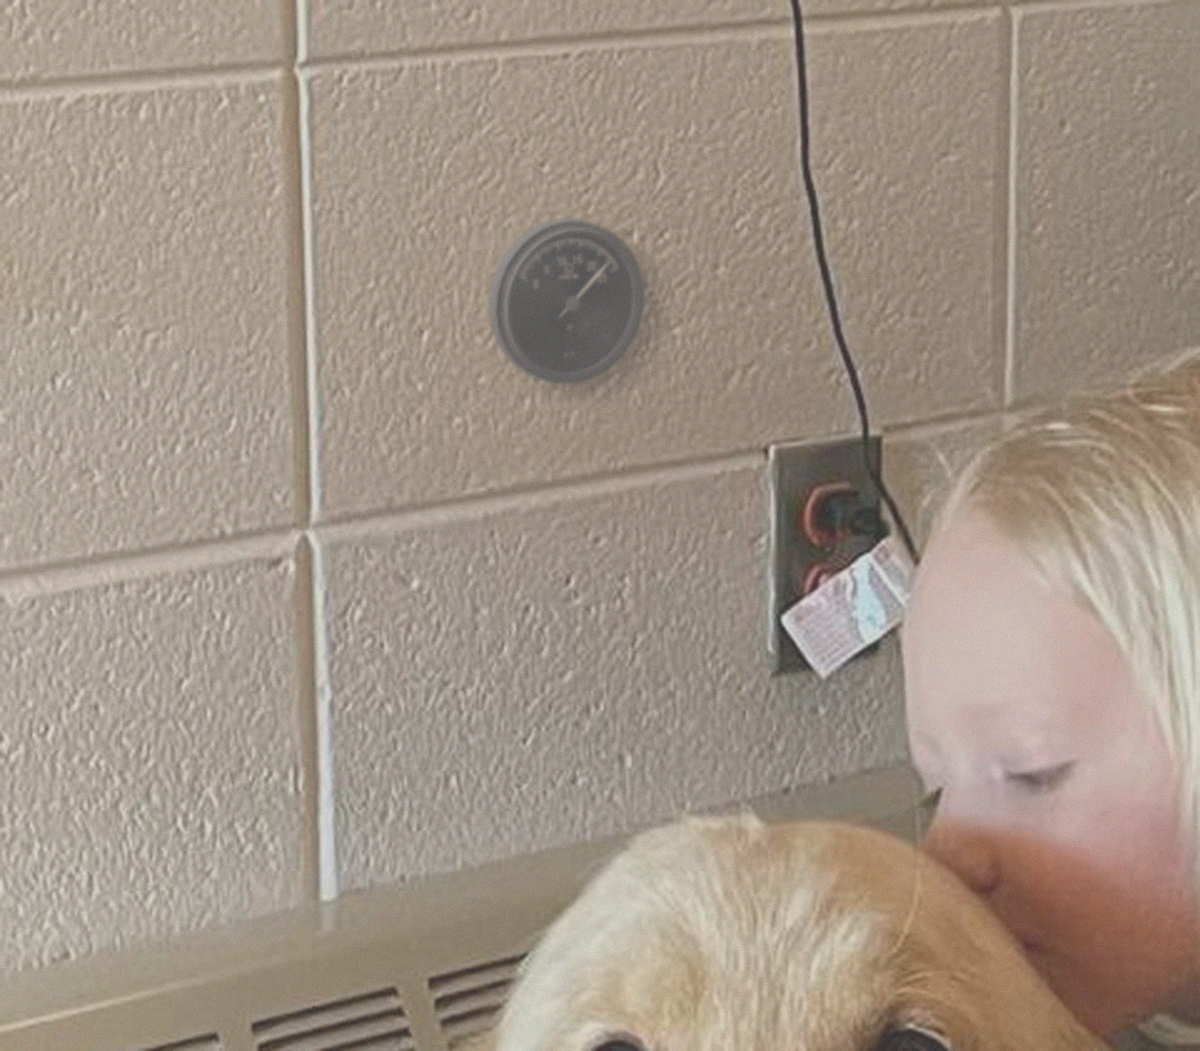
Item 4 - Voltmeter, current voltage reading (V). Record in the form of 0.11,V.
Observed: 22.5,V
